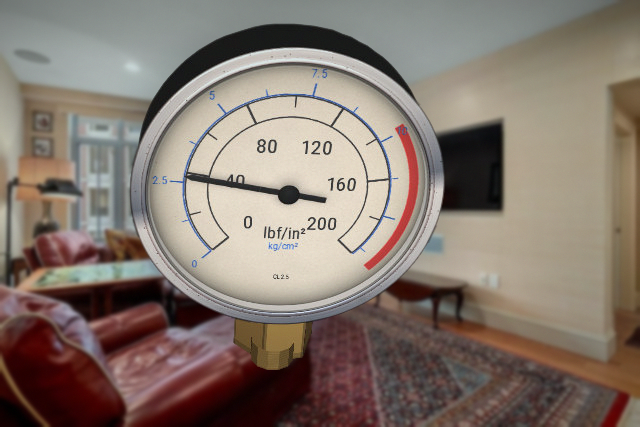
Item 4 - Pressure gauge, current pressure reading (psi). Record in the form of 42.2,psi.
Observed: 40,psi
